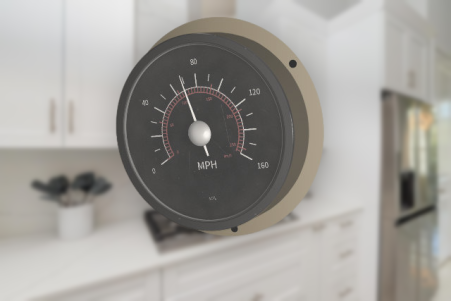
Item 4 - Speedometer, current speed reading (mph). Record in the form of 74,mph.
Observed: 70,mph
